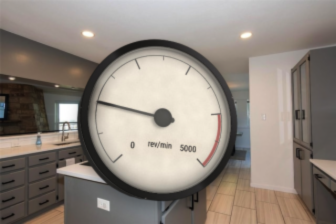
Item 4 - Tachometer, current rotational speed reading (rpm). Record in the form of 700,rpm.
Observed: 1000,rpm
